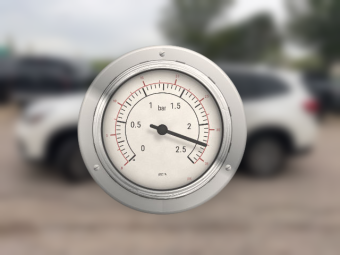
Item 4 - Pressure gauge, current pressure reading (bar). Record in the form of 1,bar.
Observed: 2.25,bar
